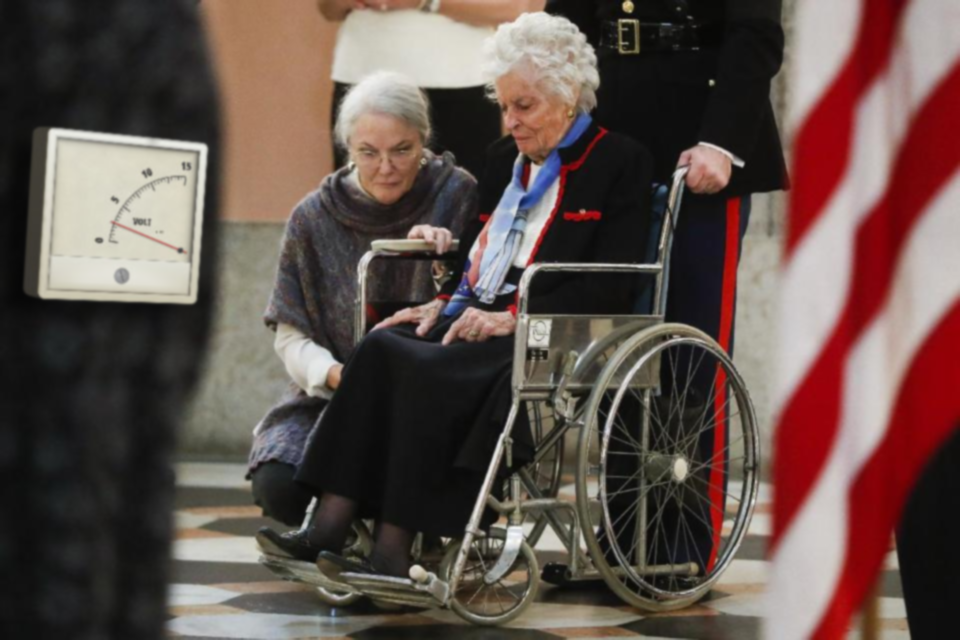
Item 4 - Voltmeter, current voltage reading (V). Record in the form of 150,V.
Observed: 2.5,V
